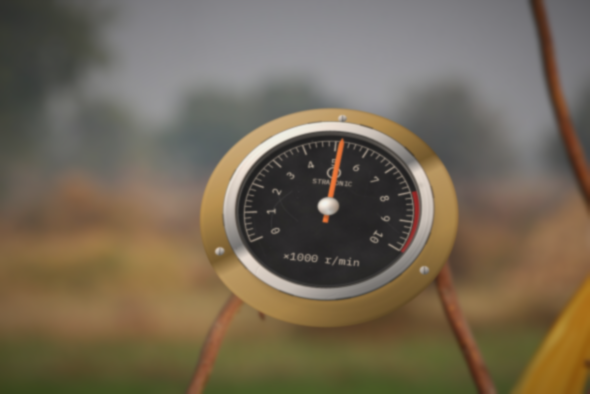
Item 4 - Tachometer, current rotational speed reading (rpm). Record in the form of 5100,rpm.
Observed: 5200,rpm
